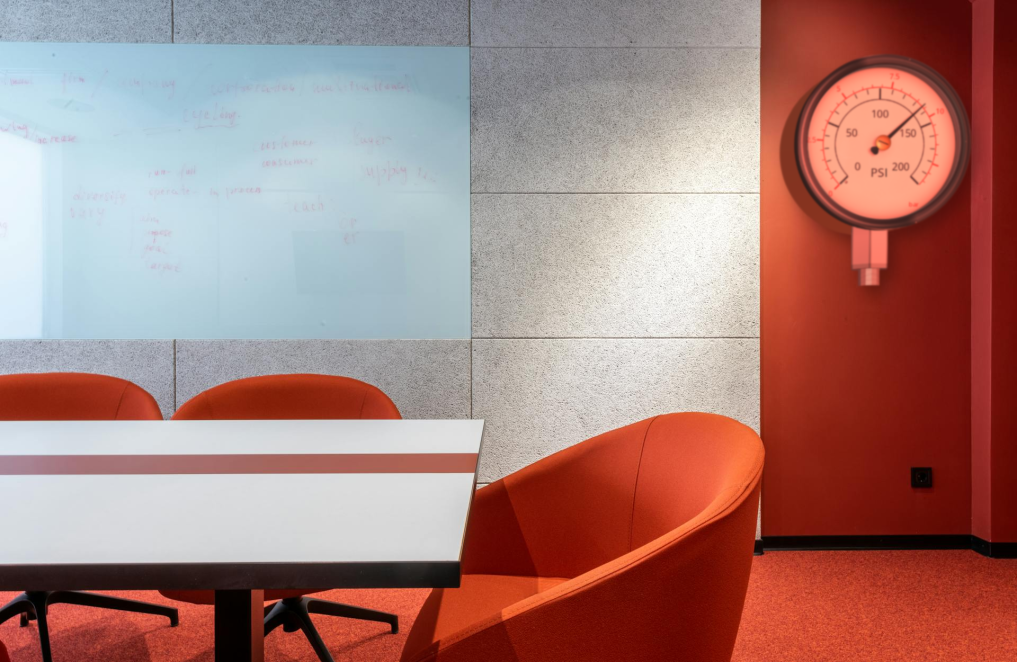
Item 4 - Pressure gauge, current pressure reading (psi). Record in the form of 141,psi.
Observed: 135,psi
